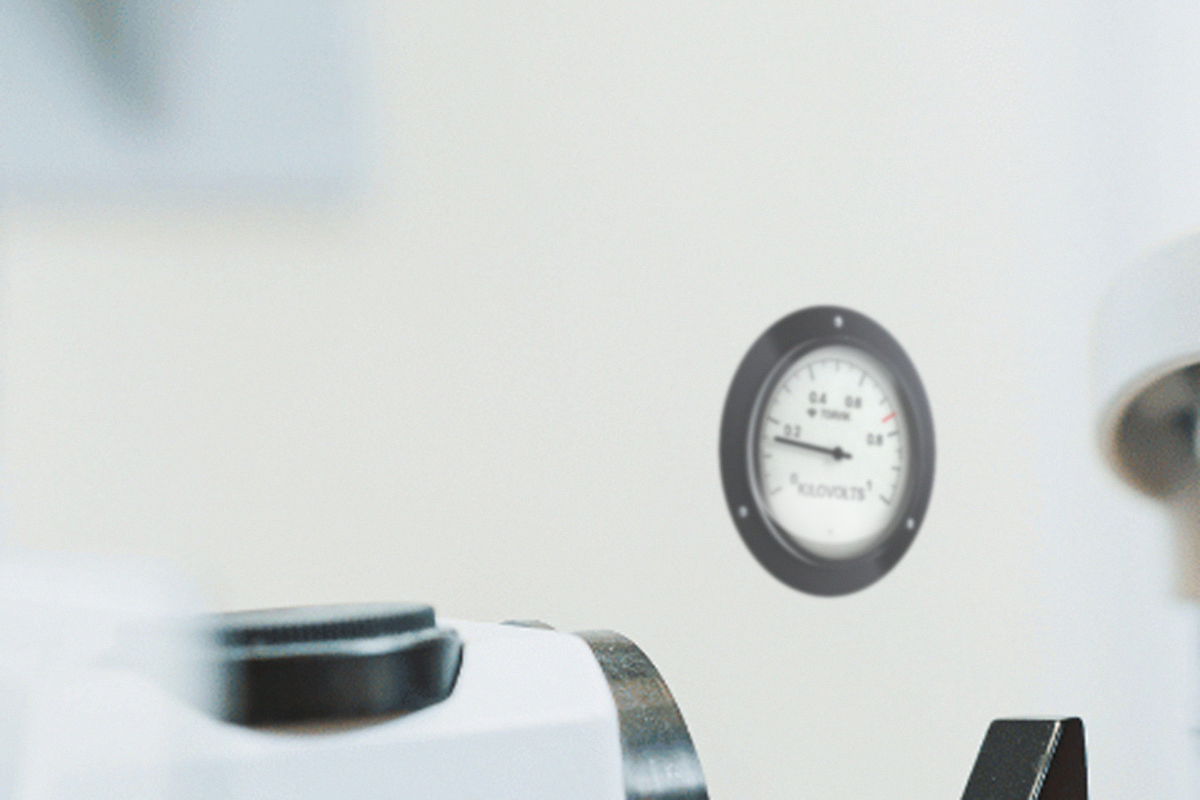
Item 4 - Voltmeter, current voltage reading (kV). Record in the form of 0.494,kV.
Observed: 0.15,kV
